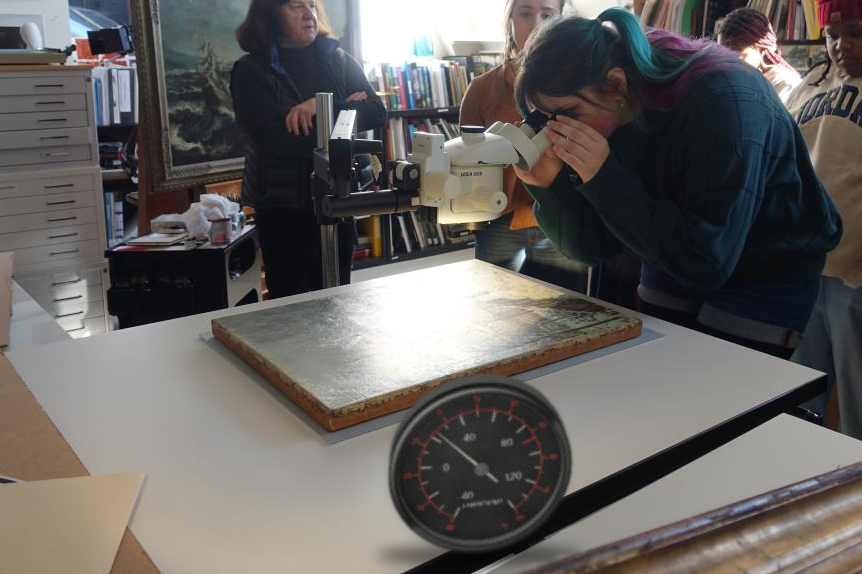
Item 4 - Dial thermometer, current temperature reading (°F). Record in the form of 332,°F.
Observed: 25,°F
